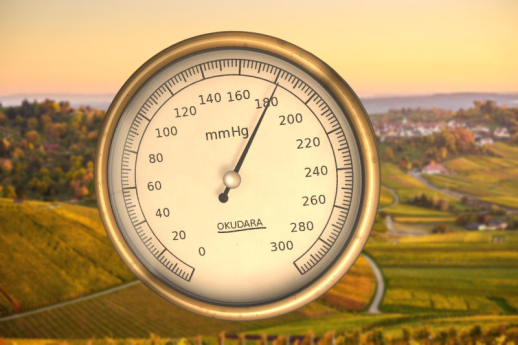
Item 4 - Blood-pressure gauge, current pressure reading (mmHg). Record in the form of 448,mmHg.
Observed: 182,mmHg
